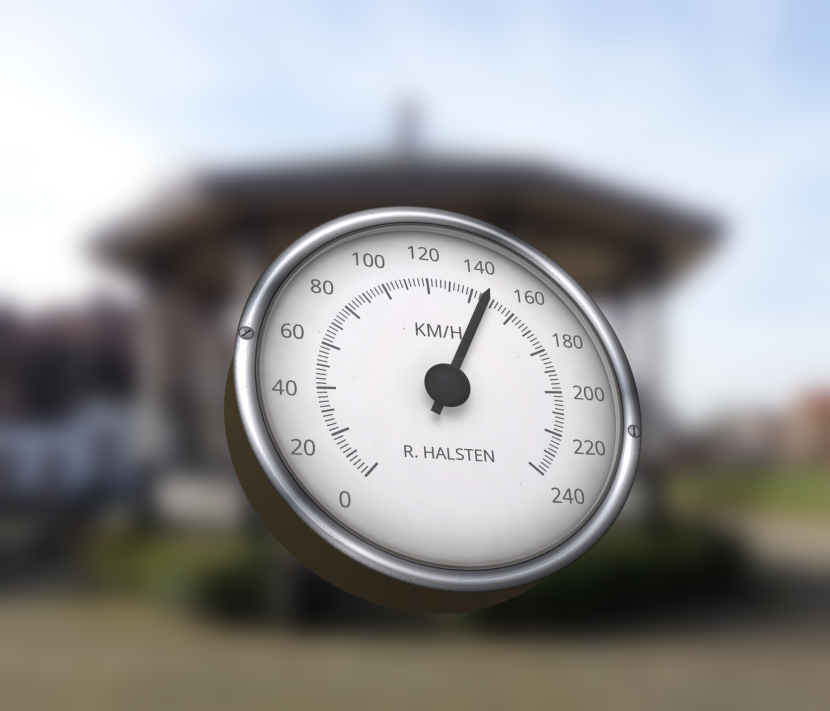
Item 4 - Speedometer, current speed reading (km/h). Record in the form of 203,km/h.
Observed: 146,km/h
